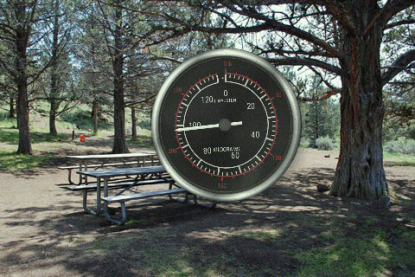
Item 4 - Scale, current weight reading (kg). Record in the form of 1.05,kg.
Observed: 98,kg
